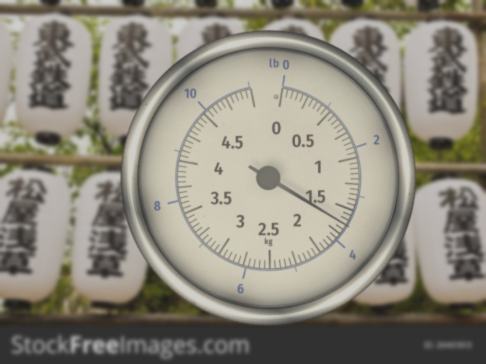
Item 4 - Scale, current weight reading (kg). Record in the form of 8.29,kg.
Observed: 1.65,kg
